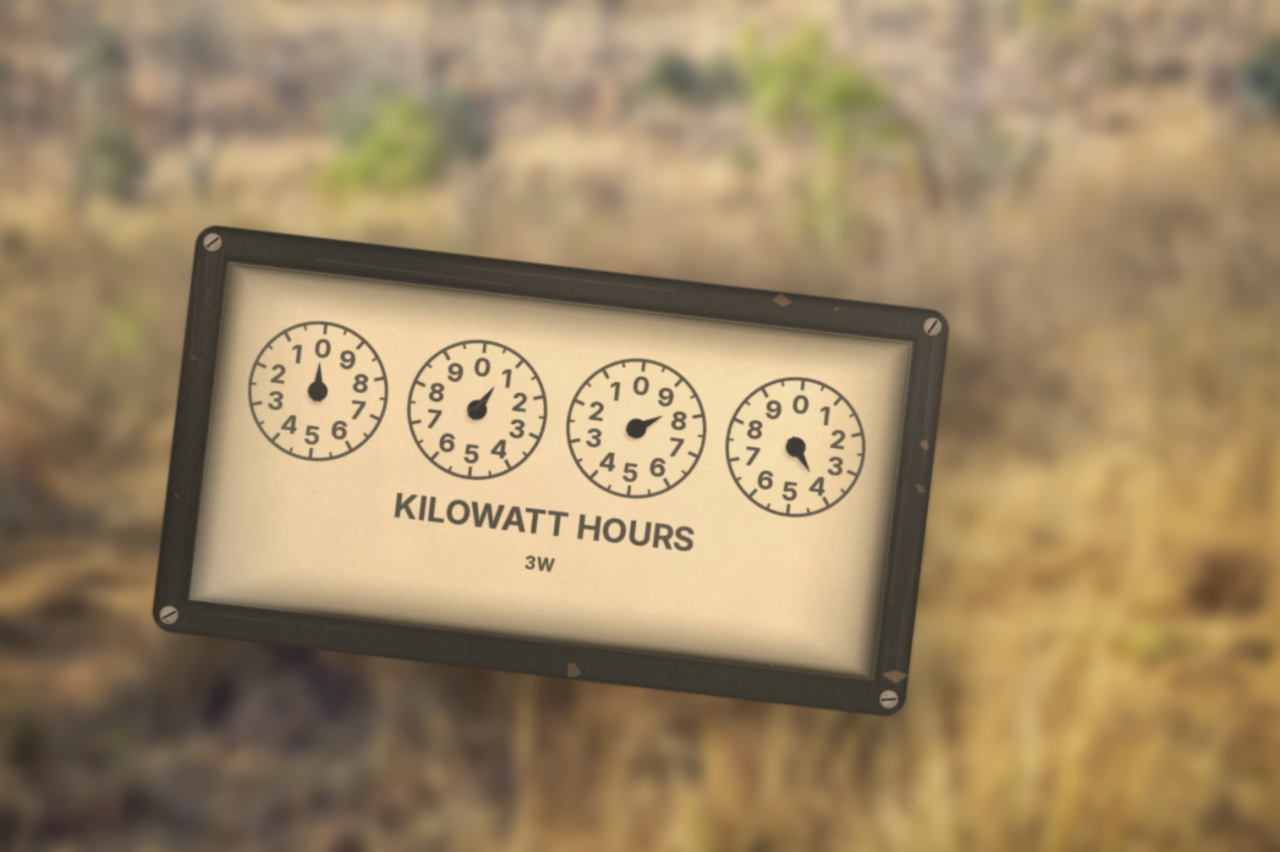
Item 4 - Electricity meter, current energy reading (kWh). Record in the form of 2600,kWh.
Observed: 84,kWh
